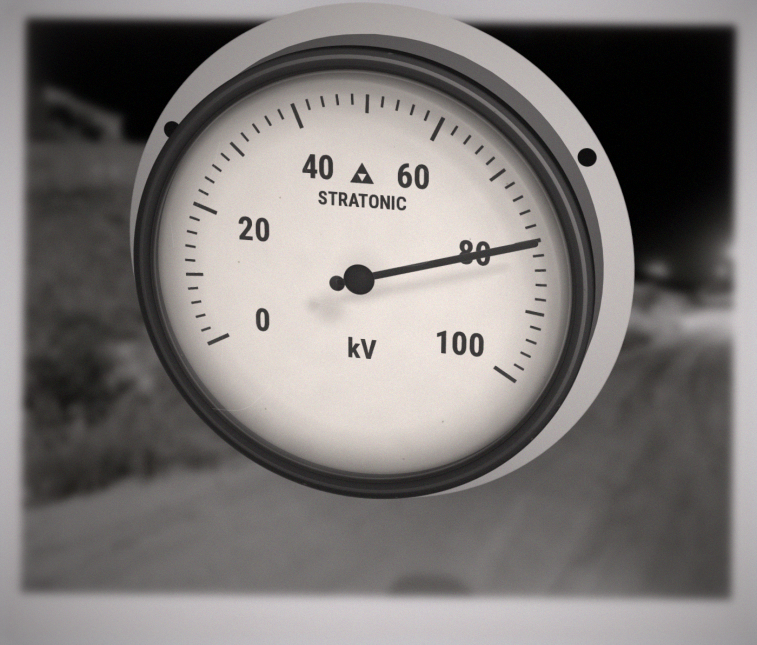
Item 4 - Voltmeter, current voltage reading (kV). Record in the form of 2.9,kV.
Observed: 80,kV
